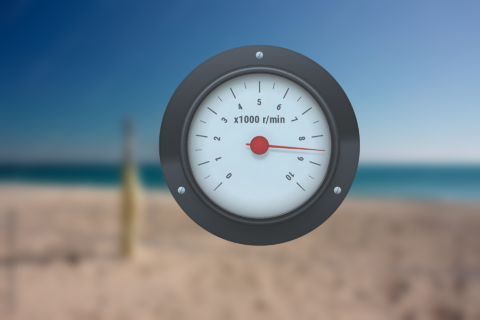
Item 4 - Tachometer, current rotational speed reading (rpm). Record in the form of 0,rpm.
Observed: 8500,rpm
